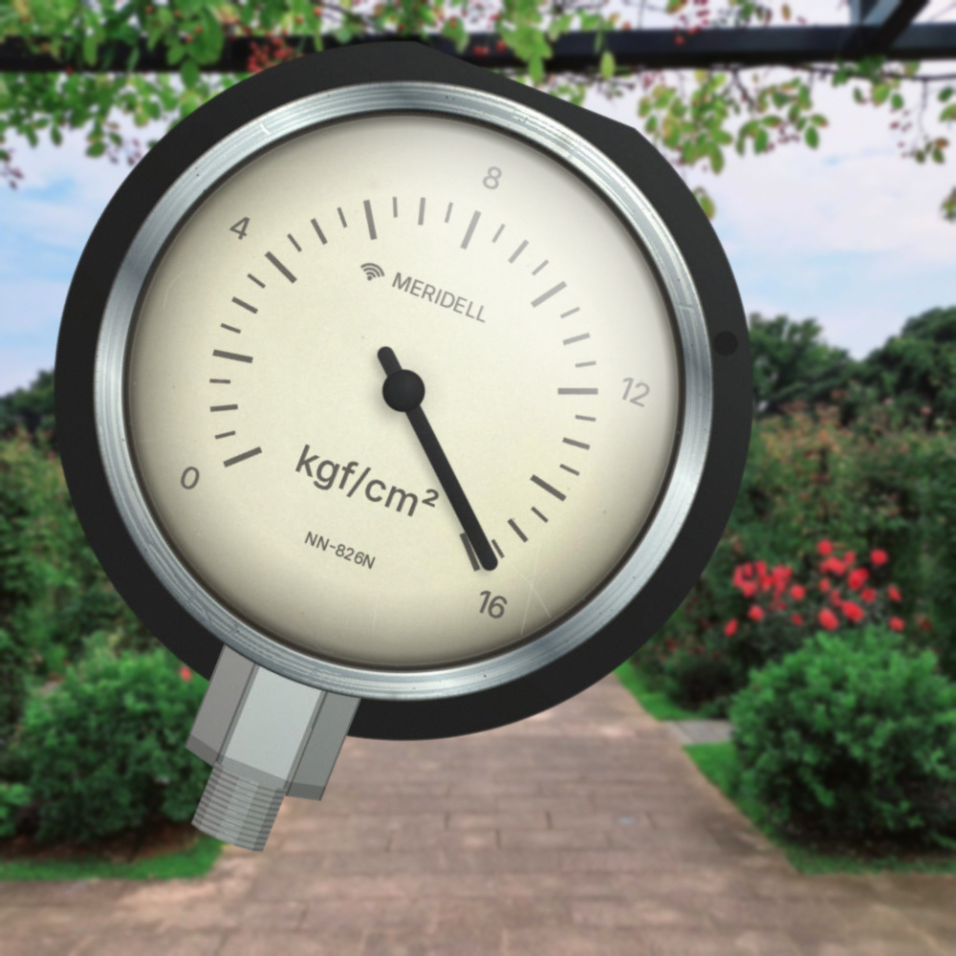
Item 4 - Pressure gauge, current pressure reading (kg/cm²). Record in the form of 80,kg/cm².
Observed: 15.75,kg/cm²
